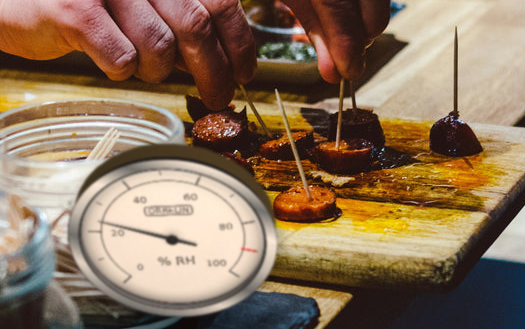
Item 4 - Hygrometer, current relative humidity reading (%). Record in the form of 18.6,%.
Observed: 25,%
